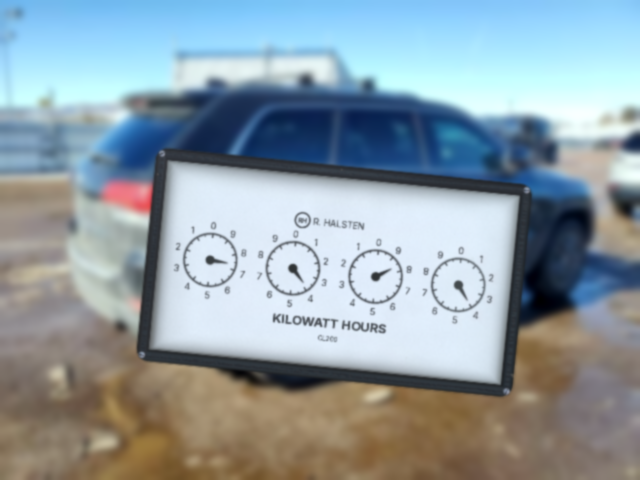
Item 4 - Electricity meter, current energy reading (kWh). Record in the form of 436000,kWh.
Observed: 7384,kWh
